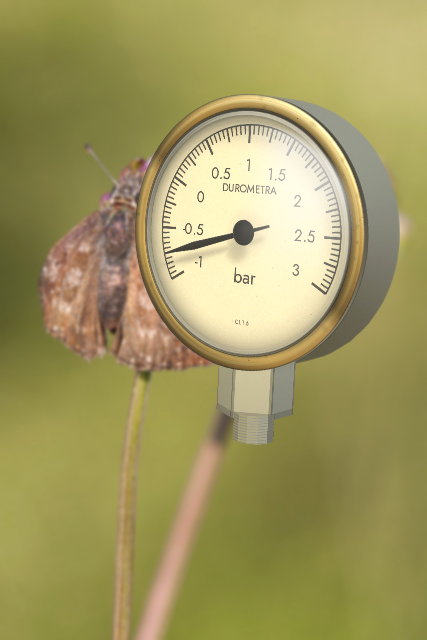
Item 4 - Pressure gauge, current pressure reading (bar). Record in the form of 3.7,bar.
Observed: -0.75,bar
